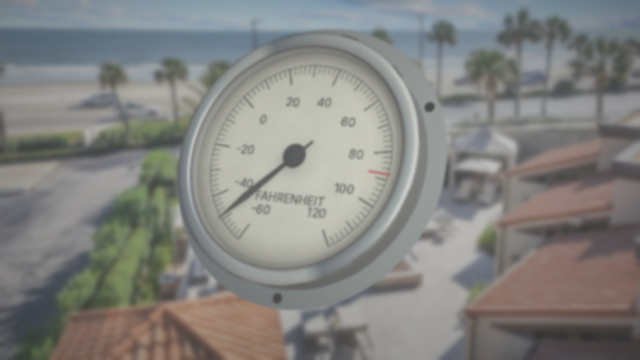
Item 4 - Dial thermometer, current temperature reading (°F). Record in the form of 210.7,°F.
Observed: -50,°F
